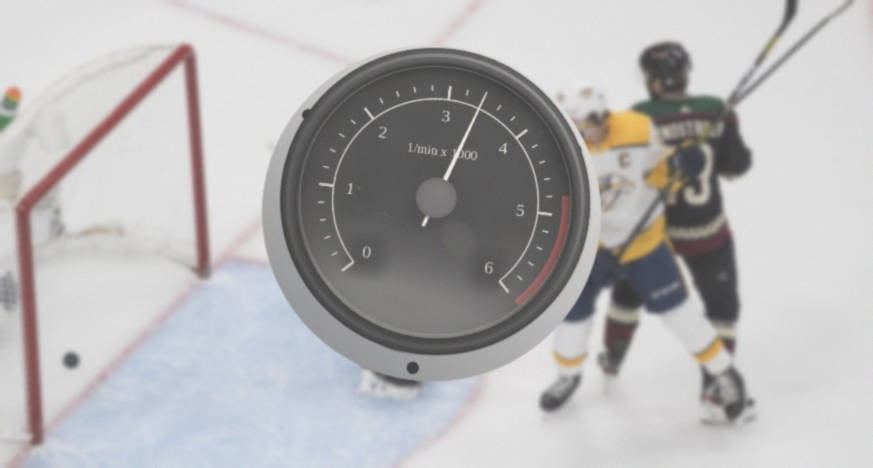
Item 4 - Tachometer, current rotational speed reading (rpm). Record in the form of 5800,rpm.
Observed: 3400,rpm
